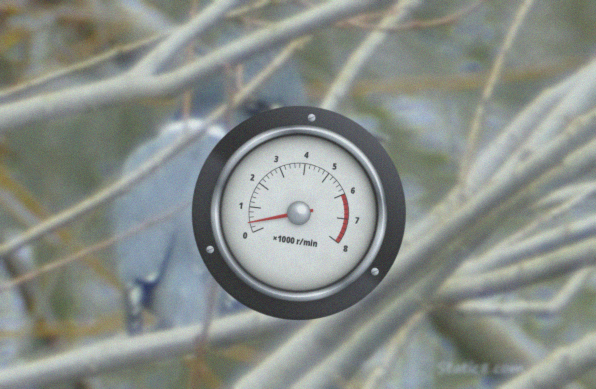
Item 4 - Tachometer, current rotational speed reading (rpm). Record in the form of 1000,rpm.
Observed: 400,rpm
